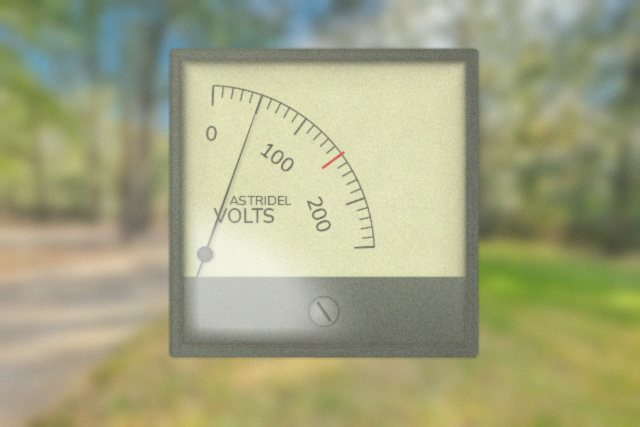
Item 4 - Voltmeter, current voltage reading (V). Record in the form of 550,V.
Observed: 50,V
